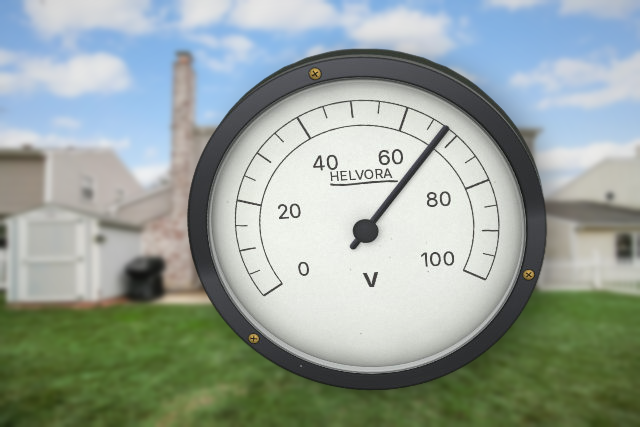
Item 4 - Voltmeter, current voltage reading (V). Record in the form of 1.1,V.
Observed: 67.5,V
